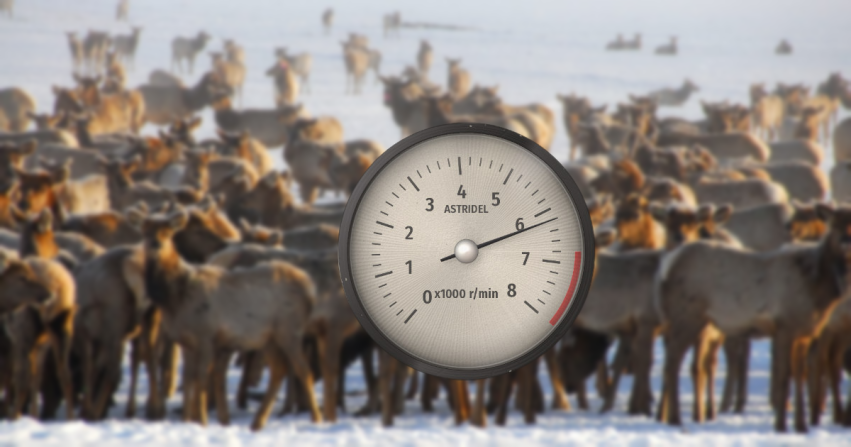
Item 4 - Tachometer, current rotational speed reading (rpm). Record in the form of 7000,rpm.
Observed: 6200,rpm
